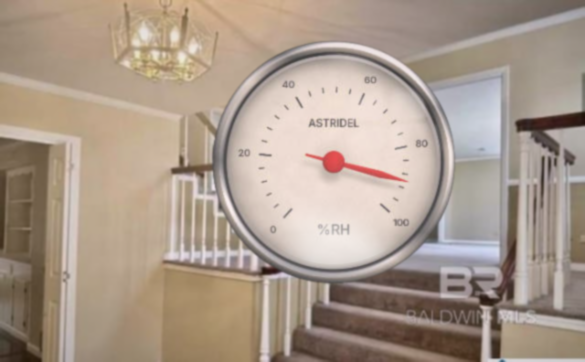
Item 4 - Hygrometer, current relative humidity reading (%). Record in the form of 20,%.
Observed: 90,%
